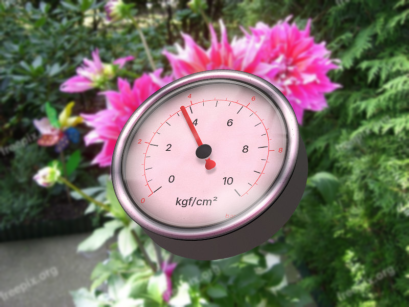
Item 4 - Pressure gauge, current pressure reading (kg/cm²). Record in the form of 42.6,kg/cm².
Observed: 3.75,kg/cm²
